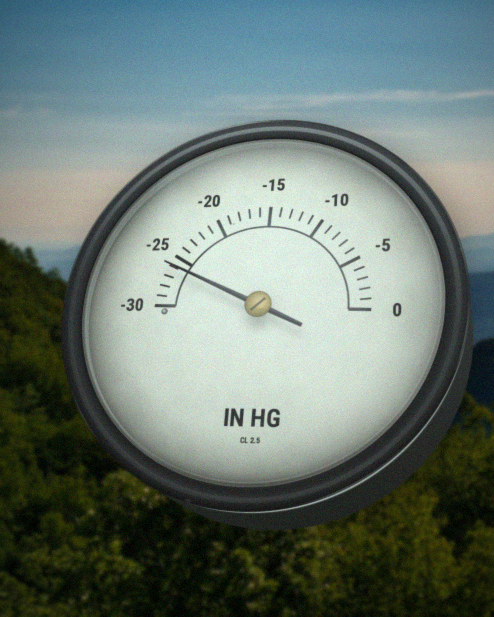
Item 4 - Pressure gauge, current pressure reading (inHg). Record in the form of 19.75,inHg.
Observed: -26,inHg
